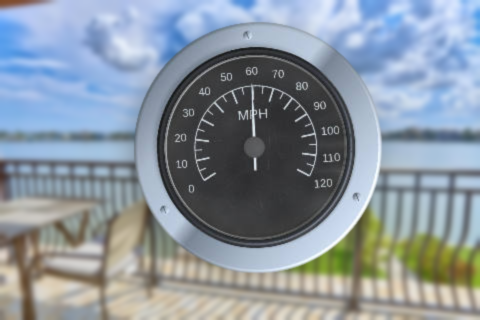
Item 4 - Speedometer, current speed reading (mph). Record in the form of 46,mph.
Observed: 60,mph
